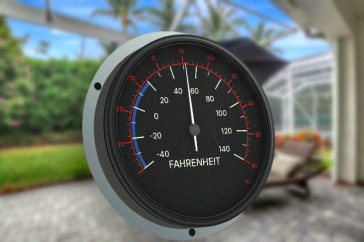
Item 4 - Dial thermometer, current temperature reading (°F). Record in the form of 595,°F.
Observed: 50,°F
